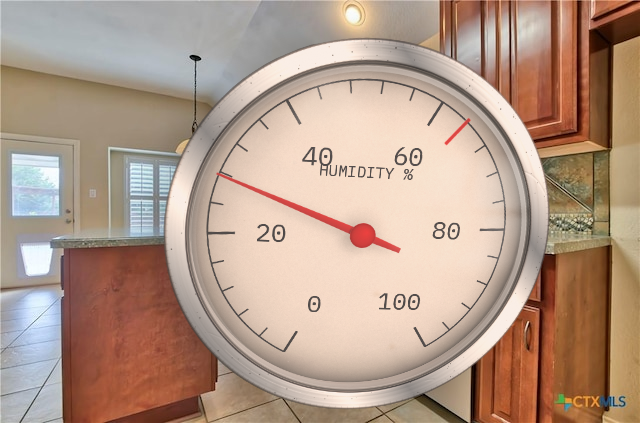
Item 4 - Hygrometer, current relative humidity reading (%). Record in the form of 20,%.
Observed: 28,%
